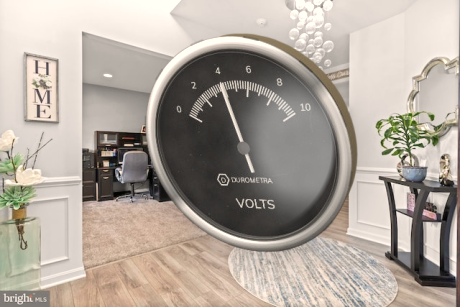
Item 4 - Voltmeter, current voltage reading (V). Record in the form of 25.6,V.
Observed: 4,V
